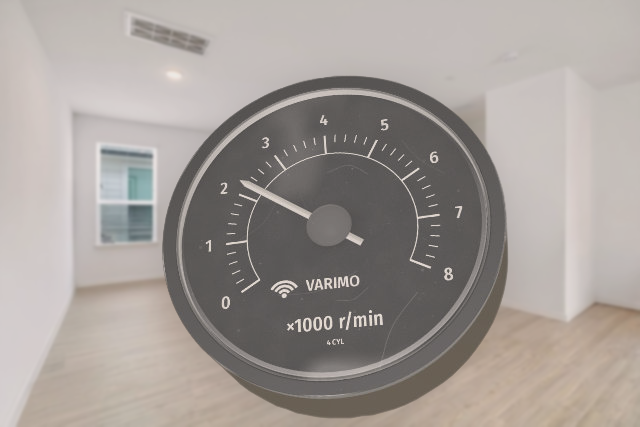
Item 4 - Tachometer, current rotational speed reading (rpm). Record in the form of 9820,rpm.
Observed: 2200,rpm
